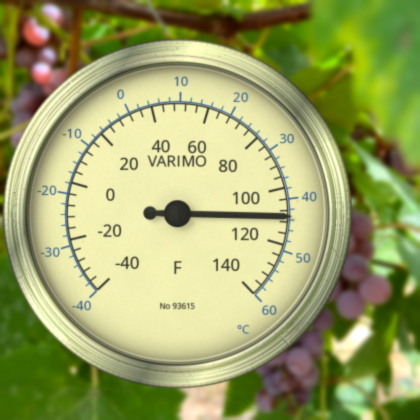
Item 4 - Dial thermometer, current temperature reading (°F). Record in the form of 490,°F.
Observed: 110,°F
